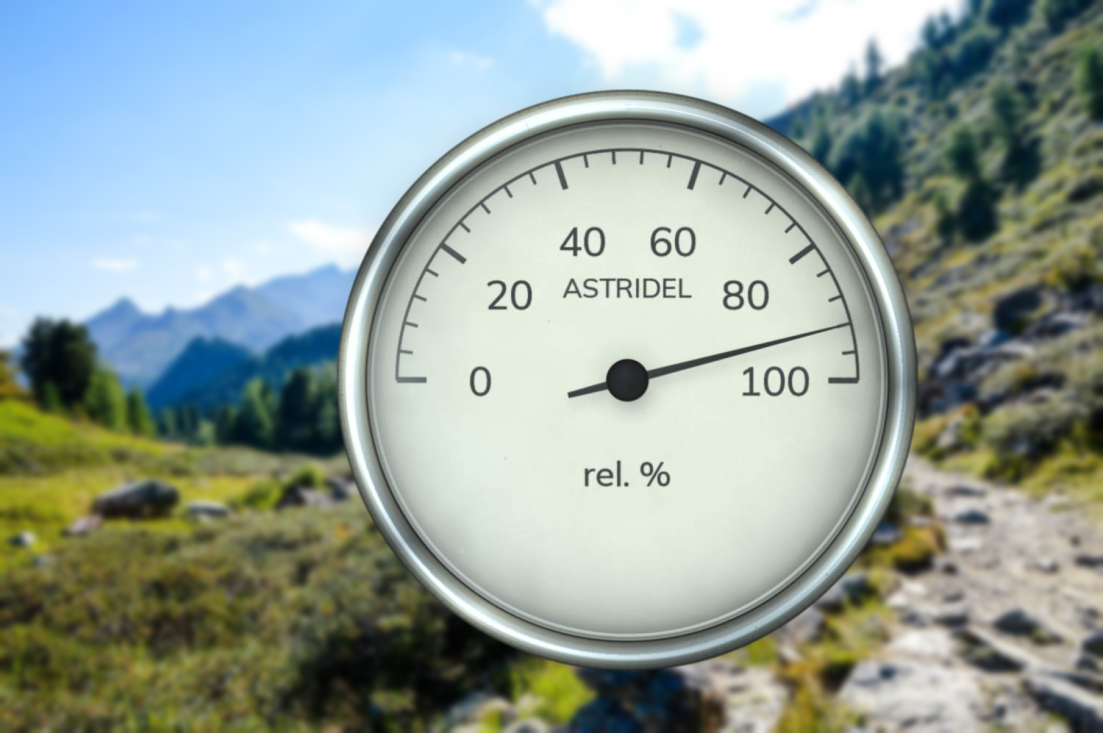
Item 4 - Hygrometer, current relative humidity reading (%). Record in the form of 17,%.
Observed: 92,%
